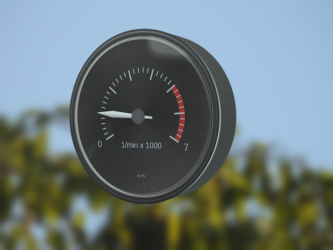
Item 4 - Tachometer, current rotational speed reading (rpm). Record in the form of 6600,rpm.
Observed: 1000,rpm
